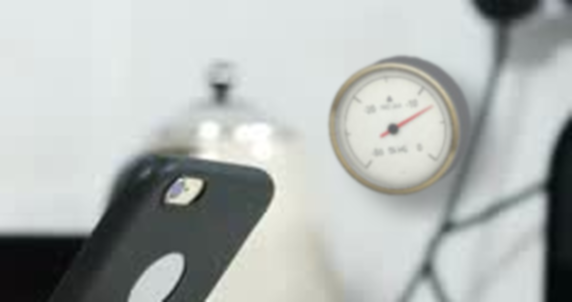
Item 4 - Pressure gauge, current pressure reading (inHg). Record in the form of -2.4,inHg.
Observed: -7.5,inHg
